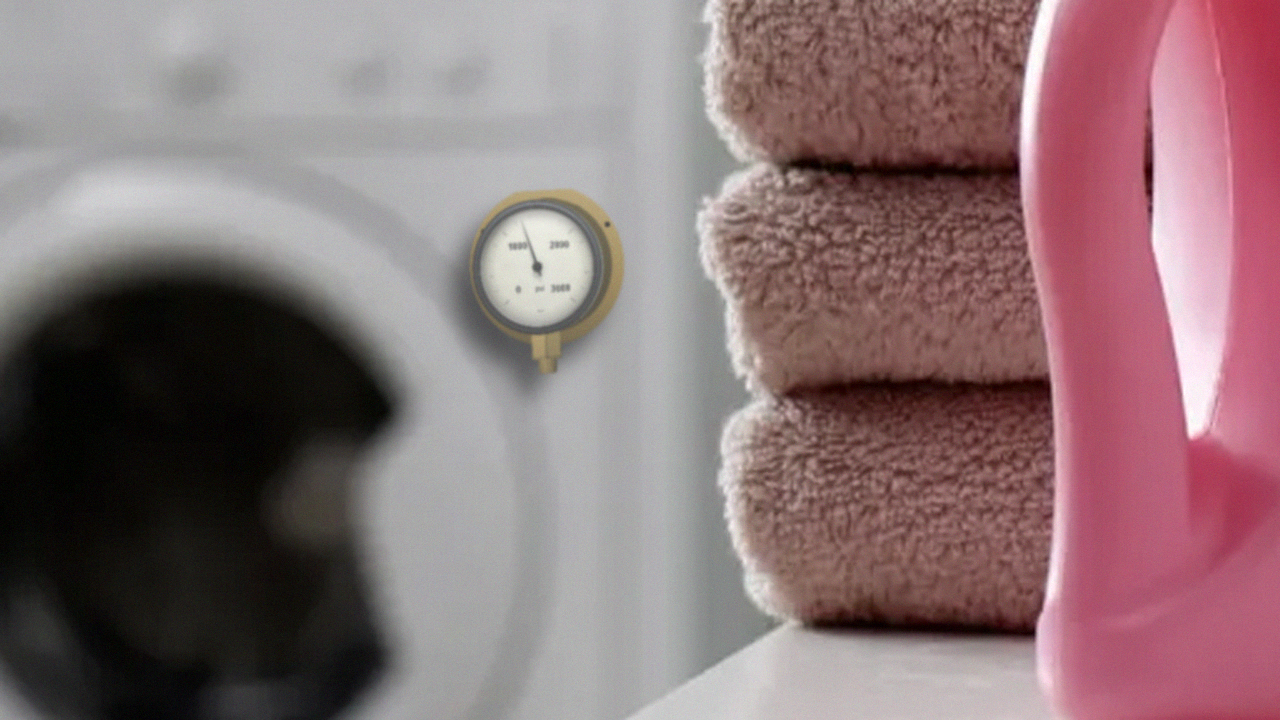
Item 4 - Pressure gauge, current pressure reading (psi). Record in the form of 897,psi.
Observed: 1300,psi
